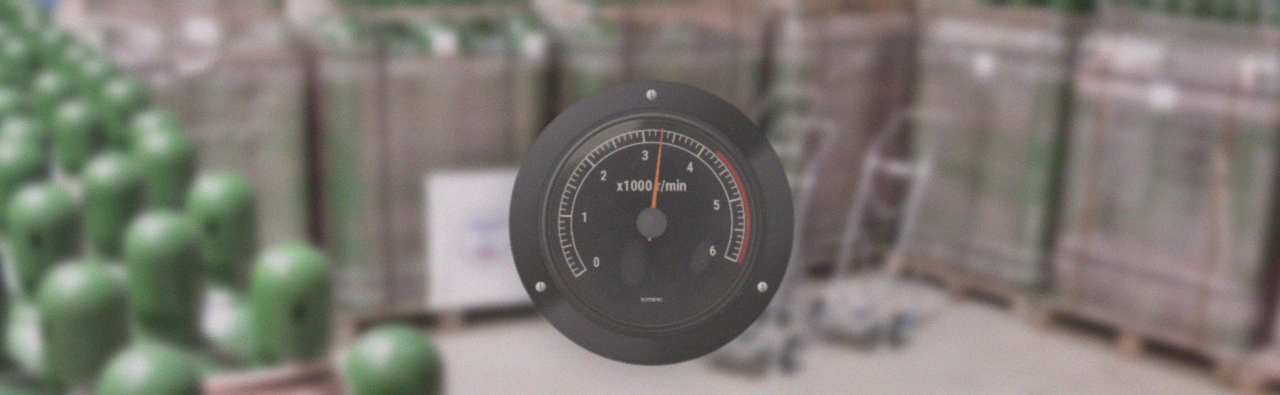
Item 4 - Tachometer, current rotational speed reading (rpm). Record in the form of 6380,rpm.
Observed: 3300,rpm
